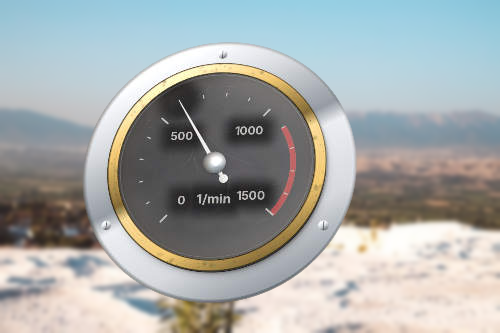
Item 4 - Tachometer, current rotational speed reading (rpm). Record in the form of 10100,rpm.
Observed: 600,rpm
